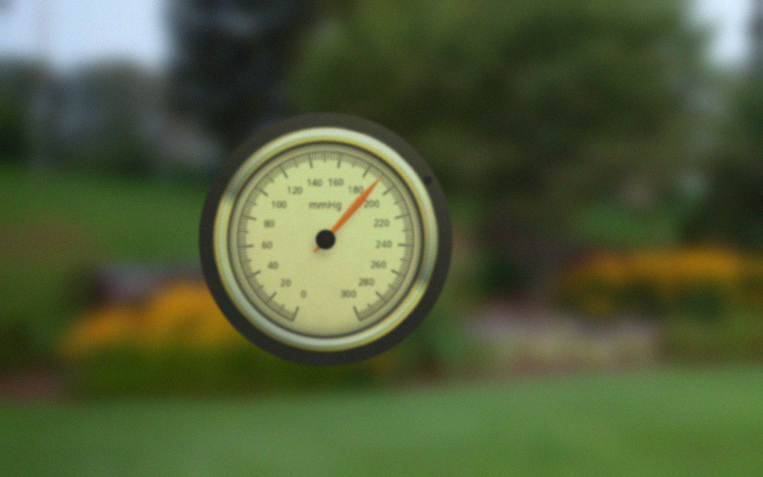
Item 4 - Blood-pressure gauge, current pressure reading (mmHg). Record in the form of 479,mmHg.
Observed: 190,mmHg
